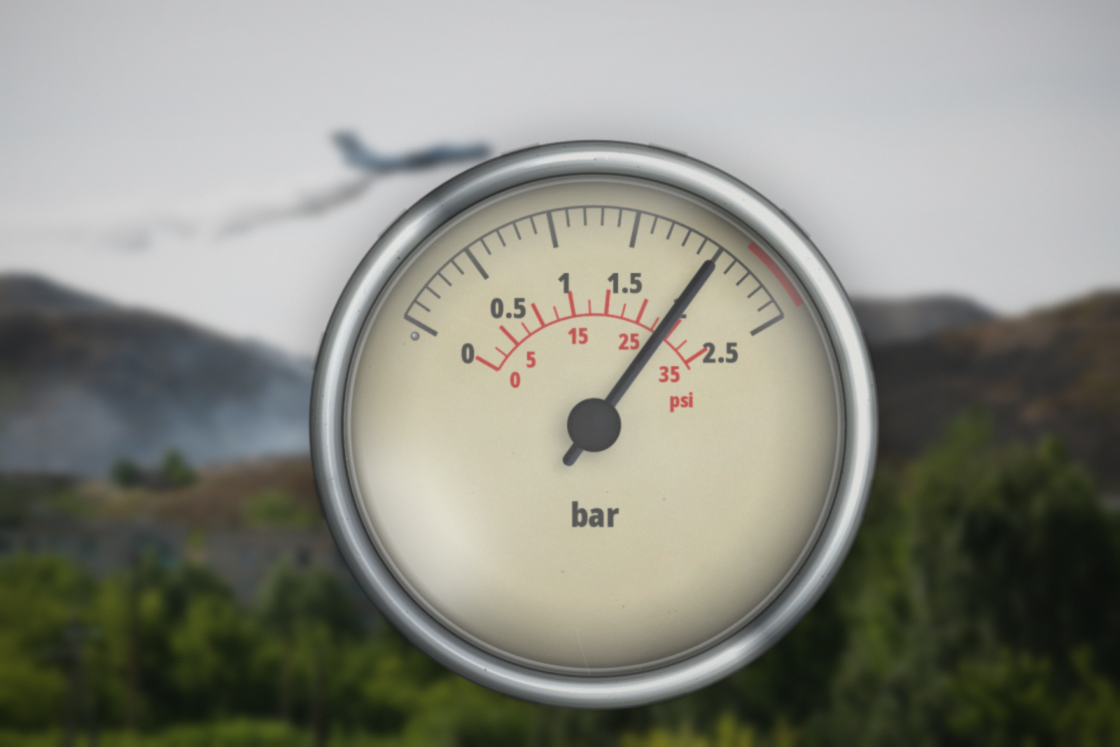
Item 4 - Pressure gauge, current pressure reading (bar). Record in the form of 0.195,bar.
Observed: 2,bar
